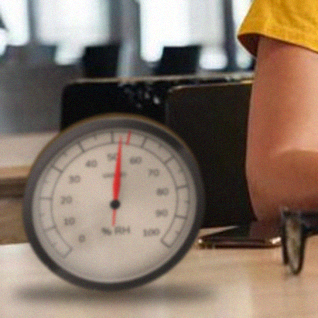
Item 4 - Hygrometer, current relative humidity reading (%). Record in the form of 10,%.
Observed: 52.5,%
